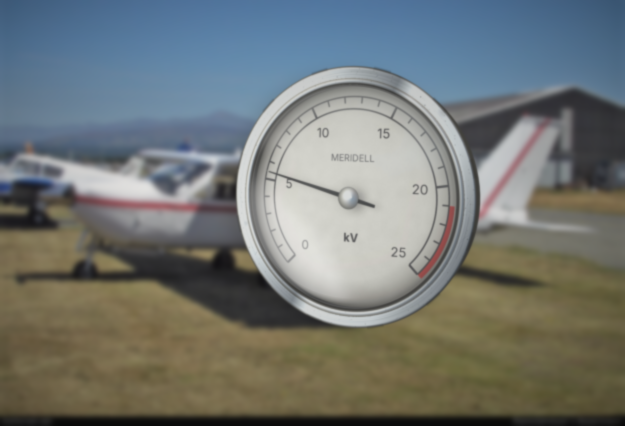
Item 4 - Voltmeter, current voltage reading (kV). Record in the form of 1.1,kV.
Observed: 5.5,kV
